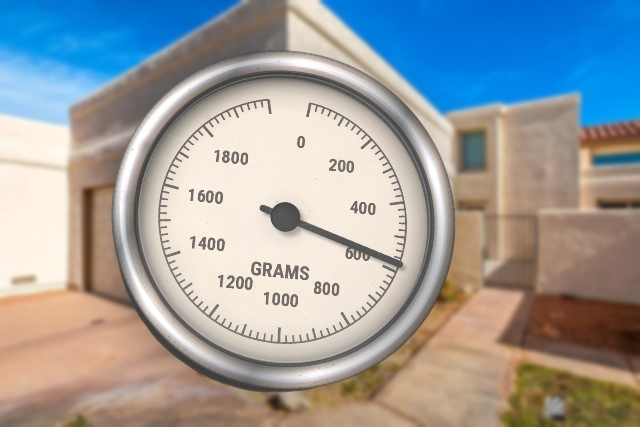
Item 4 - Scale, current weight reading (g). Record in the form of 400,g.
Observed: 580,g
